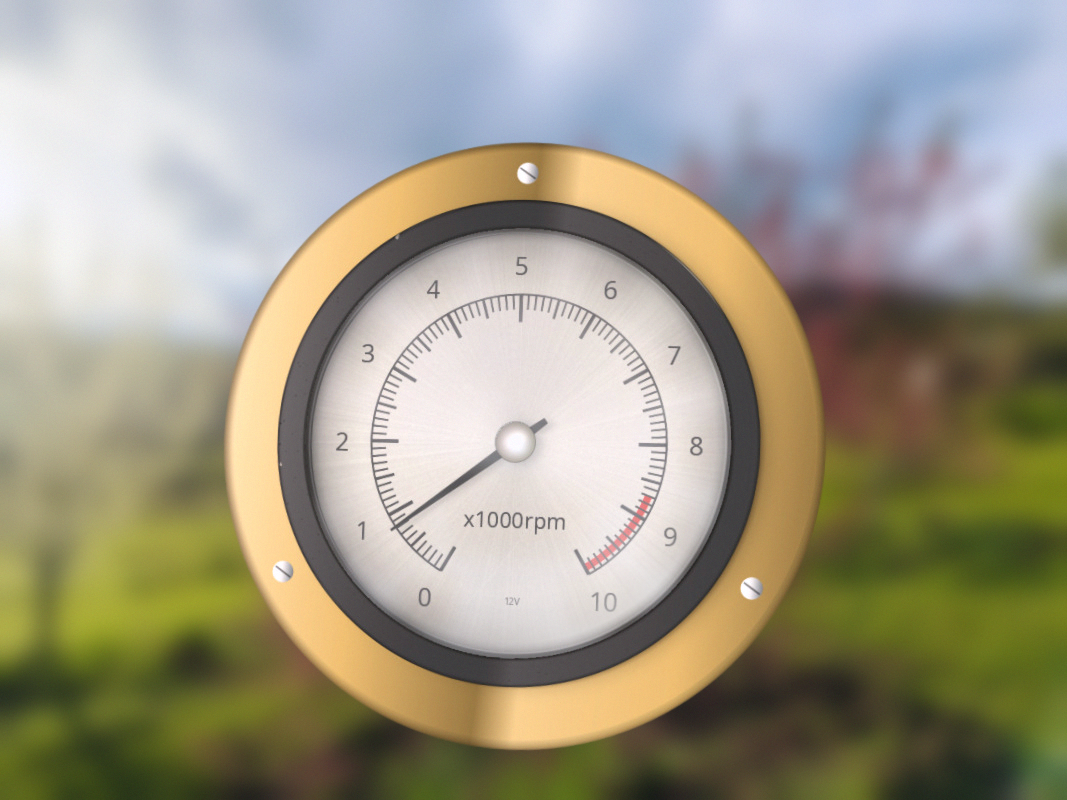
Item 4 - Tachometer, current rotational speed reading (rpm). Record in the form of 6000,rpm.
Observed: 800,rpm
